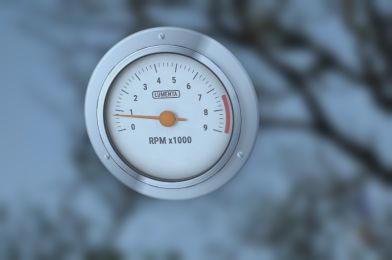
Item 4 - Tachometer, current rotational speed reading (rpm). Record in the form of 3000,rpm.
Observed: 800,rpm
